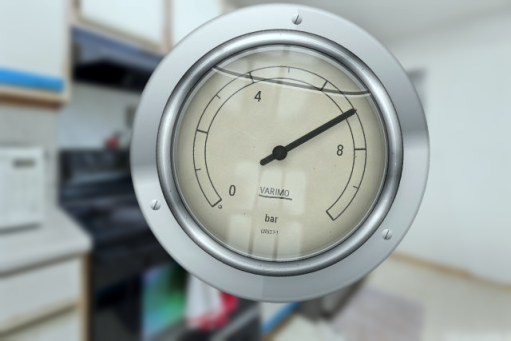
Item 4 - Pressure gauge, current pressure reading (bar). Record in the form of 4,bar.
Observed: 7,bar
